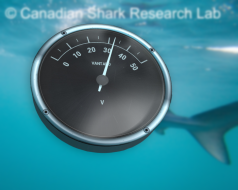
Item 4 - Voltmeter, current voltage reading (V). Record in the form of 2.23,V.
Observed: 32.5,V
